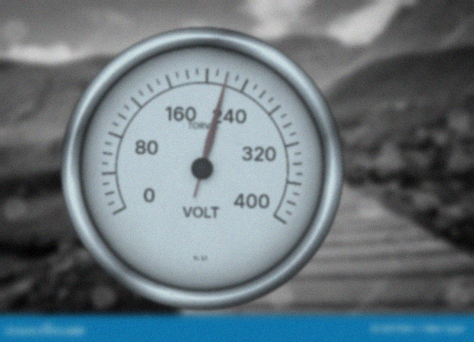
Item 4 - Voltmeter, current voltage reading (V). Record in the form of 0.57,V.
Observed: 220,V
